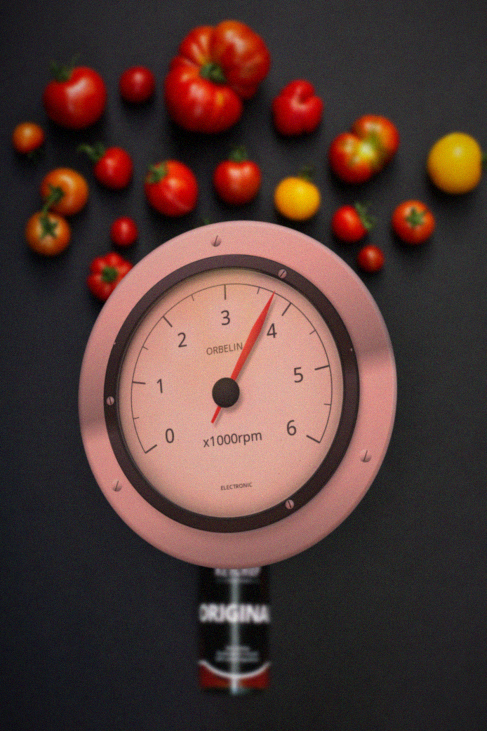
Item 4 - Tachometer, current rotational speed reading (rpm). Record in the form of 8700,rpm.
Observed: 3750,rpm
